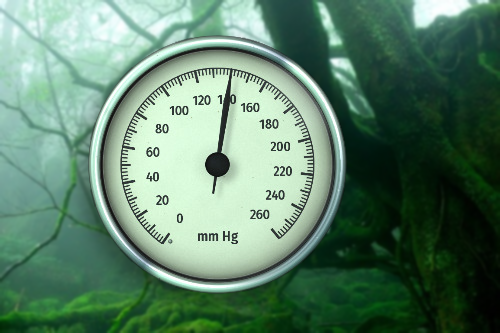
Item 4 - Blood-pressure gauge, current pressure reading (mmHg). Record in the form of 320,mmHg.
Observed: 140,mmHg
